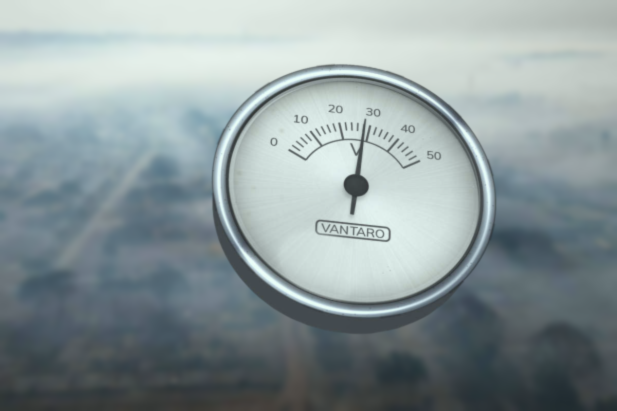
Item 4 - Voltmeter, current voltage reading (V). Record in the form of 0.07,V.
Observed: 28,V
